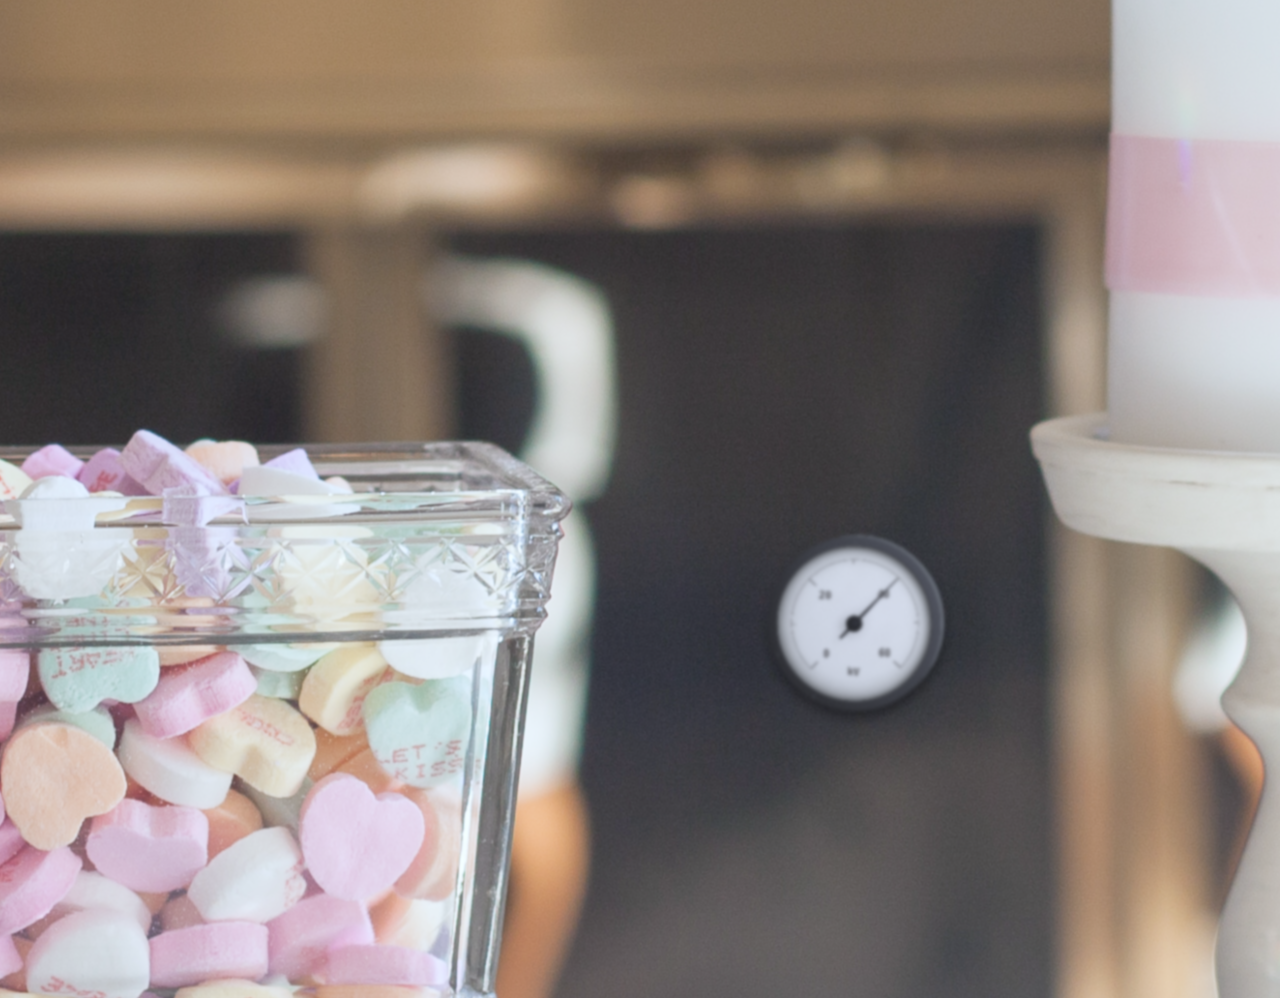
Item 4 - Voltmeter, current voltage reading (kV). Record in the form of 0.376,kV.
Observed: 40,kV
